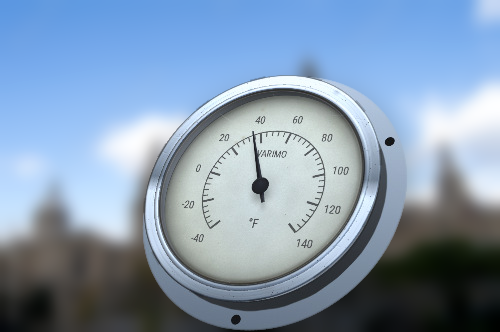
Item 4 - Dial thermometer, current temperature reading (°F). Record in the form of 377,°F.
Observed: 36,°F
